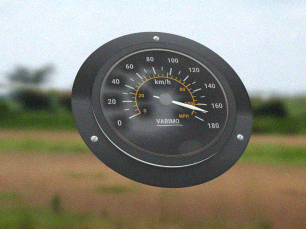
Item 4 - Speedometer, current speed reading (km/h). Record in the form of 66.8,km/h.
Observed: 170,km/h
